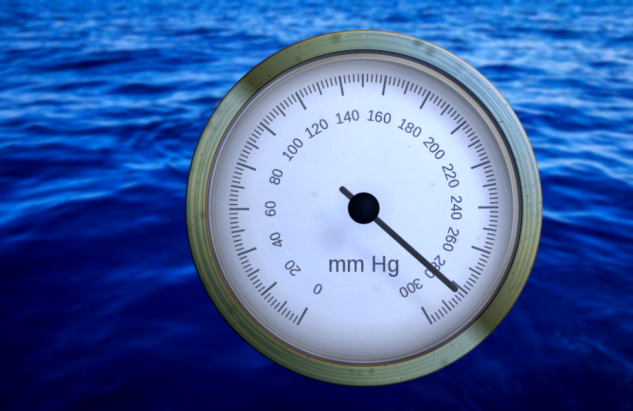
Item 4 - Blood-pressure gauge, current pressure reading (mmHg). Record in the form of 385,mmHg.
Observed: 282,mmHg
